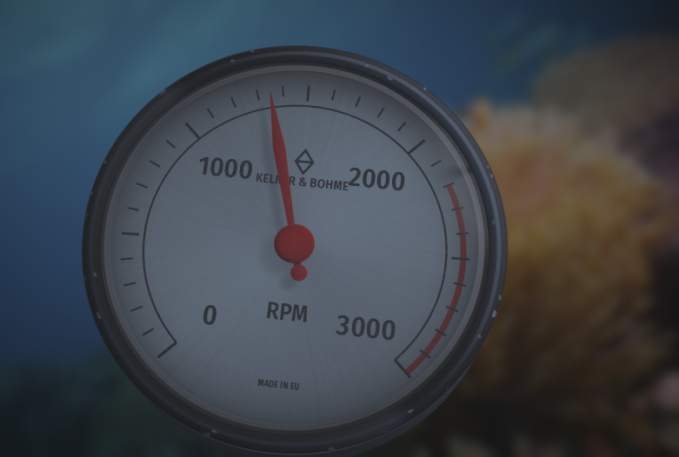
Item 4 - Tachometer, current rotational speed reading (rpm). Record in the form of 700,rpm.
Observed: 1350,rpm
